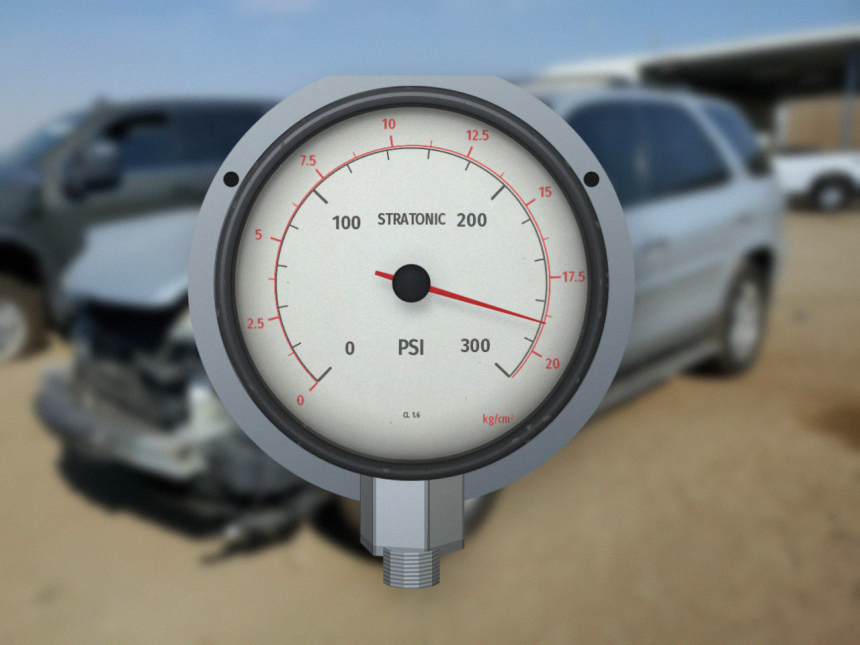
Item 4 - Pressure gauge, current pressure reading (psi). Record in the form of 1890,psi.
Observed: 270,psi
